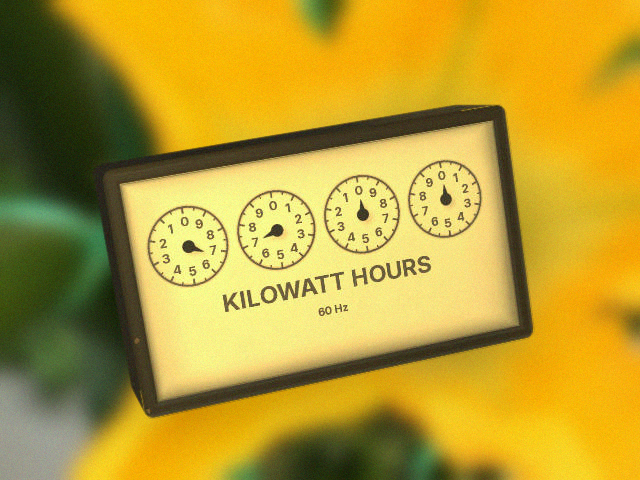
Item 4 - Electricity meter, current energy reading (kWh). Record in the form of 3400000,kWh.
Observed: 6700,kWh
